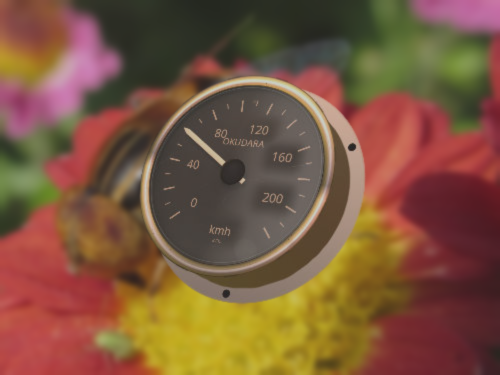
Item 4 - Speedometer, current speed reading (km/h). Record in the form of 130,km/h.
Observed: 60,km/h
